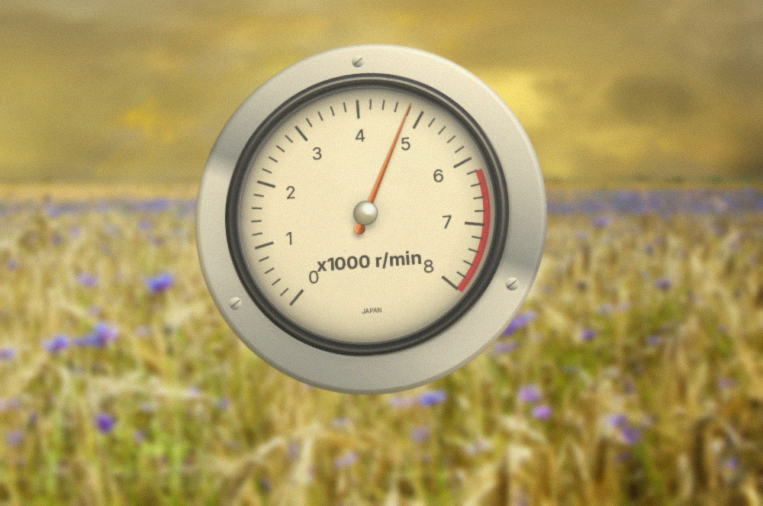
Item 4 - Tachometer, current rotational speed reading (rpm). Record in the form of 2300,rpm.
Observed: 4800,rpm
